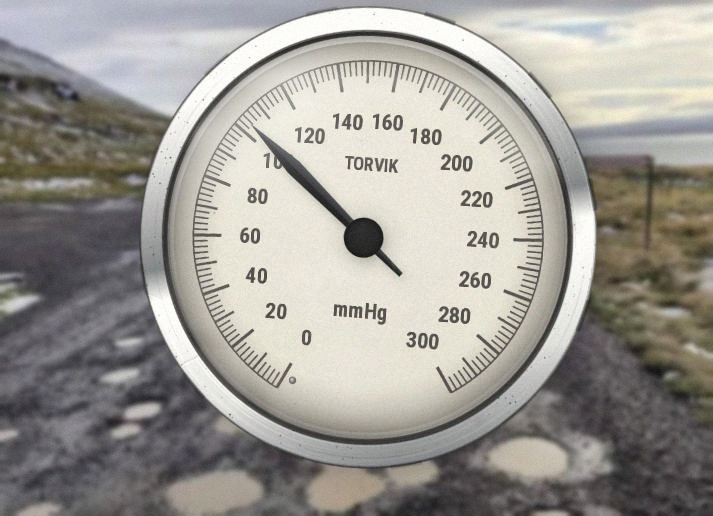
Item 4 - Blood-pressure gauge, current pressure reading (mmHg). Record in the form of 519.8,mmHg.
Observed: 104,mmHg
